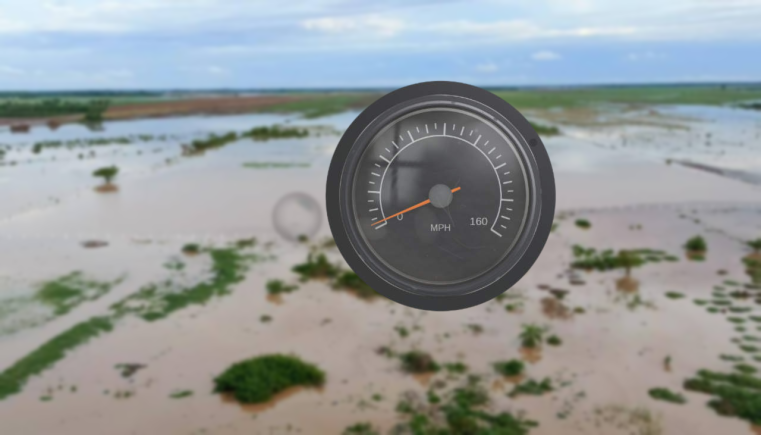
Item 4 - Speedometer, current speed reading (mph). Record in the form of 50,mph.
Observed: 2.5,mph
